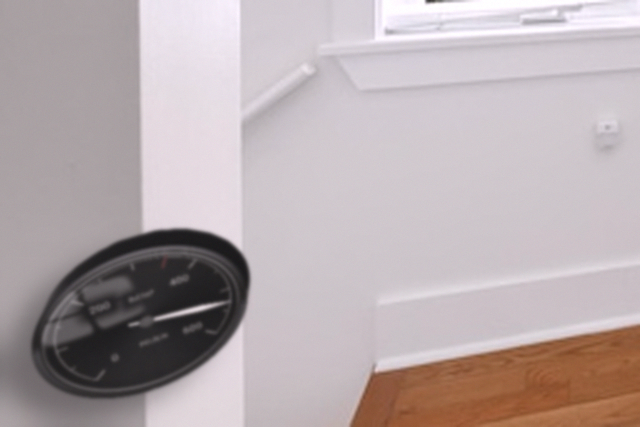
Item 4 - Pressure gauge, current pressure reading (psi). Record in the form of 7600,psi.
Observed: 525,psi
